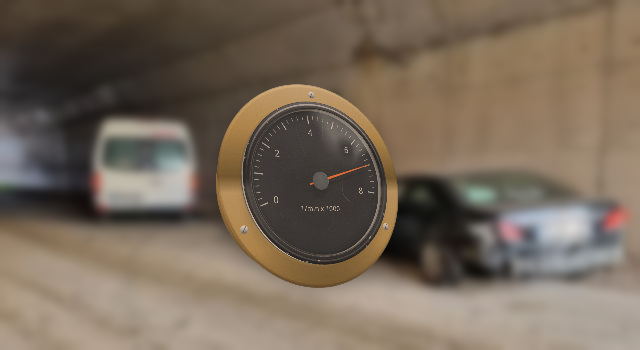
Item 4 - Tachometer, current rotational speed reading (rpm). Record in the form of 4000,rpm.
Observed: 7000,rpm
